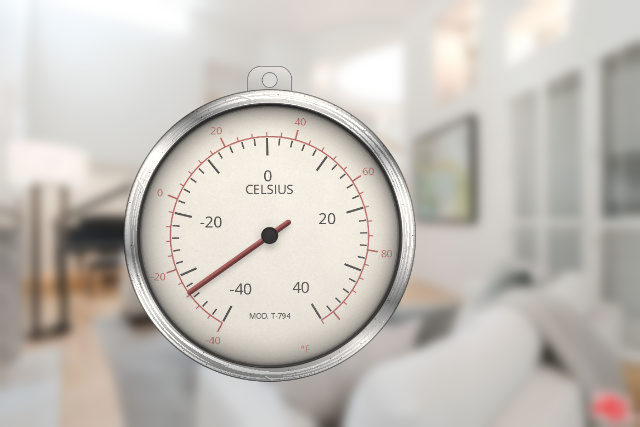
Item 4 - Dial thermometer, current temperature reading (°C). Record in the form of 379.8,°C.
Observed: -33,°C
